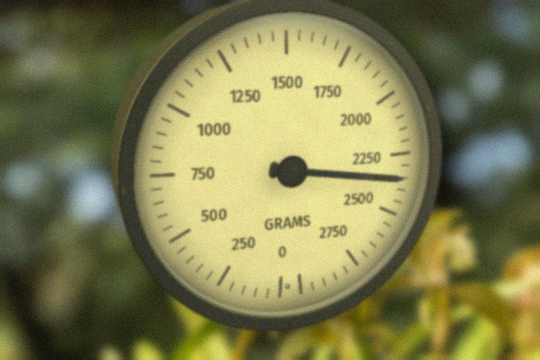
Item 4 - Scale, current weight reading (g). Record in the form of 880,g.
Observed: 2350,g
